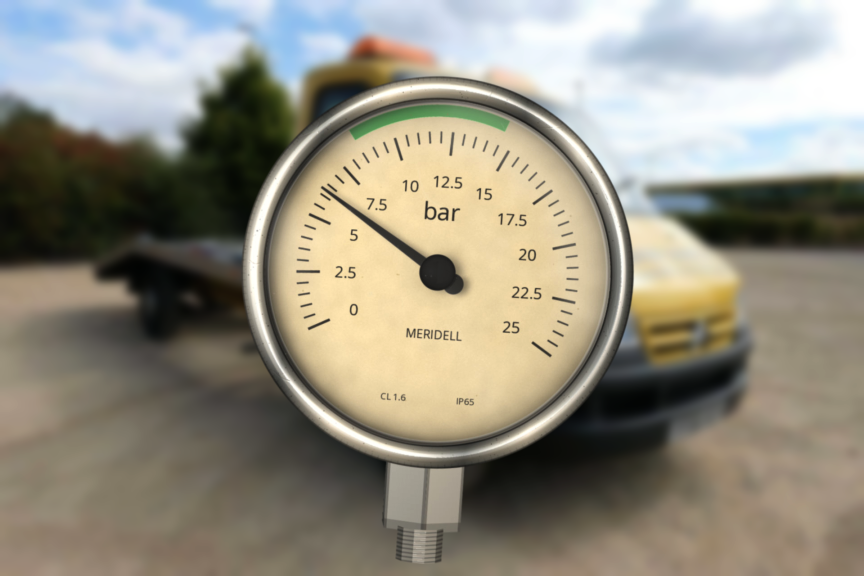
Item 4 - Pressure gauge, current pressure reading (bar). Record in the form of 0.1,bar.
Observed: 6.25,bar
